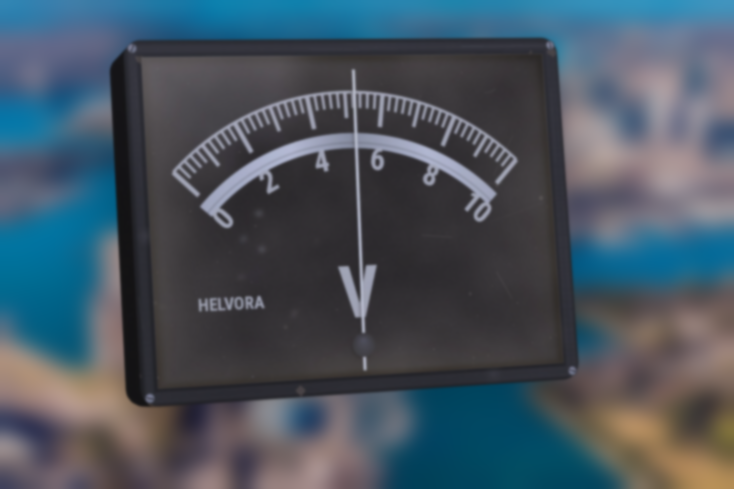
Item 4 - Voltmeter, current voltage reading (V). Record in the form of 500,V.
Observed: 5.2,V
